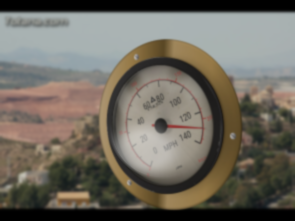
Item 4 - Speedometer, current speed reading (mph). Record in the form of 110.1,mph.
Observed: 130,mph
